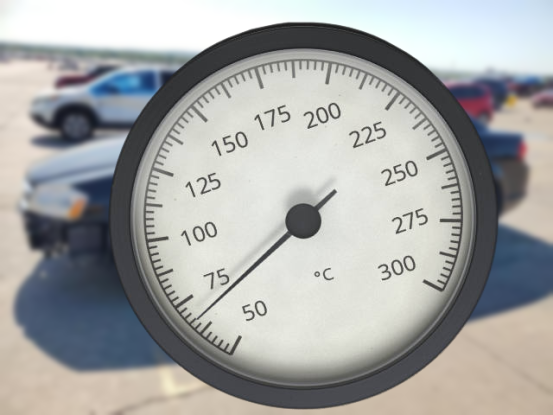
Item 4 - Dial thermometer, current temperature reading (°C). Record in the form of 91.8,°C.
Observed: 67.5,°C
